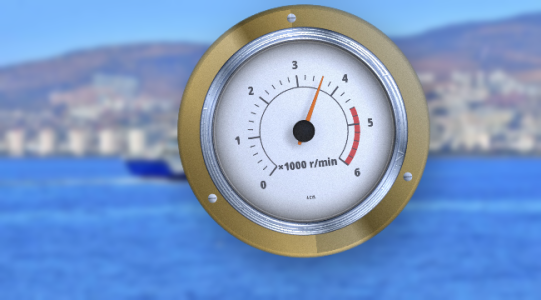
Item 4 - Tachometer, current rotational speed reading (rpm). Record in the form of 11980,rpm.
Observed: 3600,rpm
